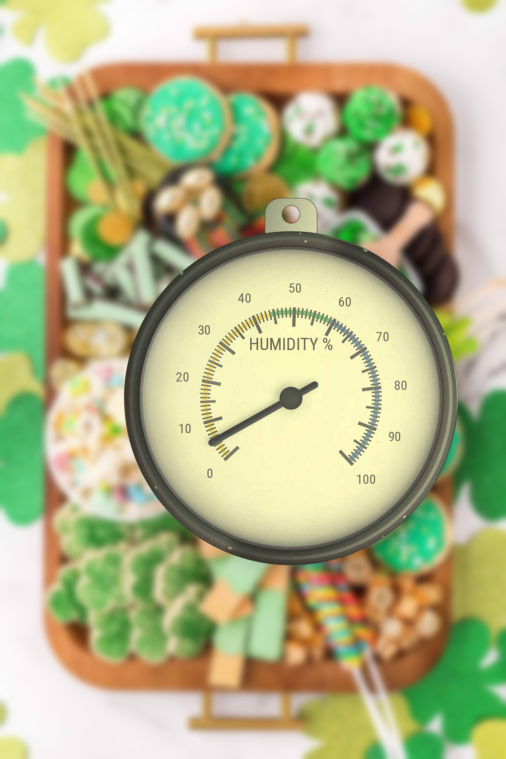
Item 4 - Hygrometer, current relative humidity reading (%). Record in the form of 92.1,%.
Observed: 5,%
